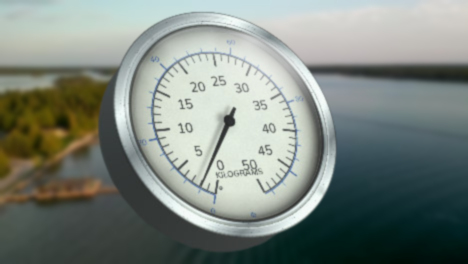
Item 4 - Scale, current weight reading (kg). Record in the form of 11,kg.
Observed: 2,kg
